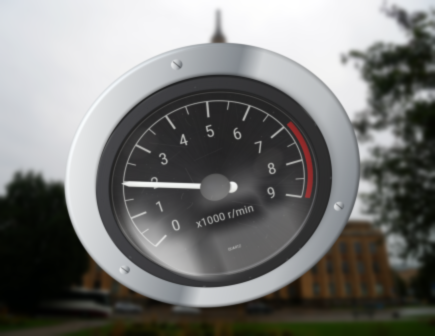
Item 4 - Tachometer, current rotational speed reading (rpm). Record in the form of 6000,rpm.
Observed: 2000,rpm
